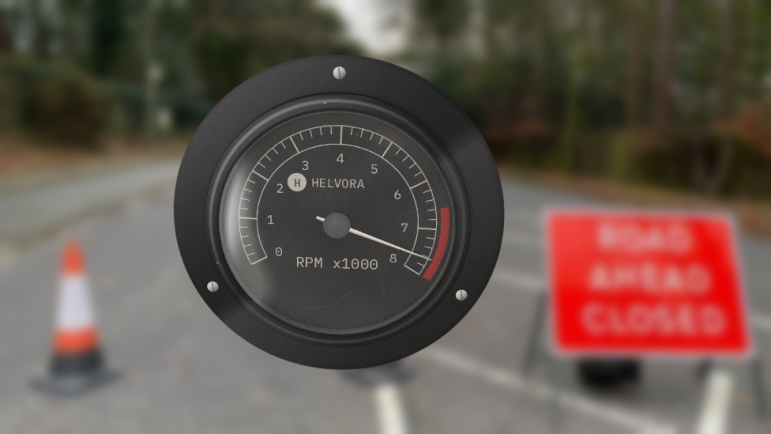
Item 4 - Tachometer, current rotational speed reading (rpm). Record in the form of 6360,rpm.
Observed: 7600,rpm
